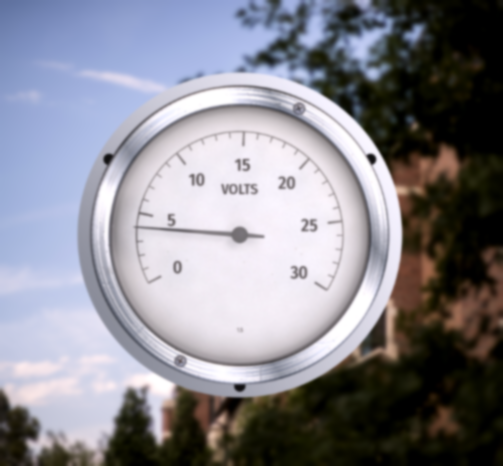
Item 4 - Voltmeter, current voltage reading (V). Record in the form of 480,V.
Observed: 4,V
